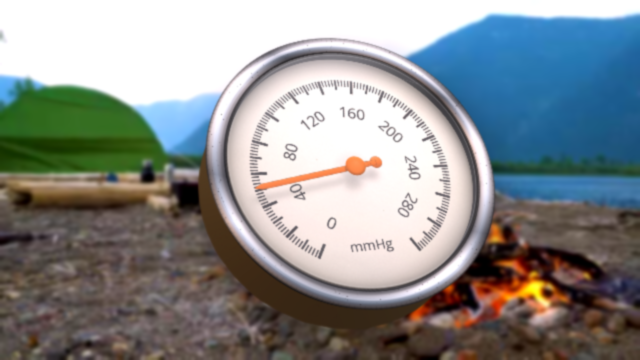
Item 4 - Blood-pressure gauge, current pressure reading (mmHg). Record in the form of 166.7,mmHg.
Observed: 50,mmHg
